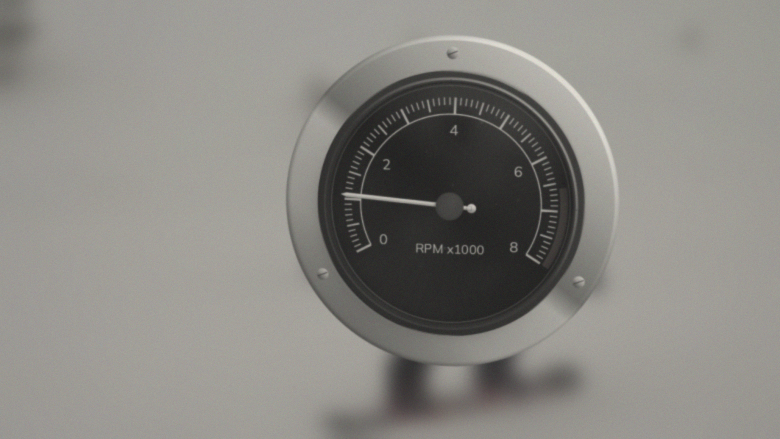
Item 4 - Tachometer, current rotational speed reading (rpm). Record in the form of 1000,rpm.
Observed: 1100,rpm
